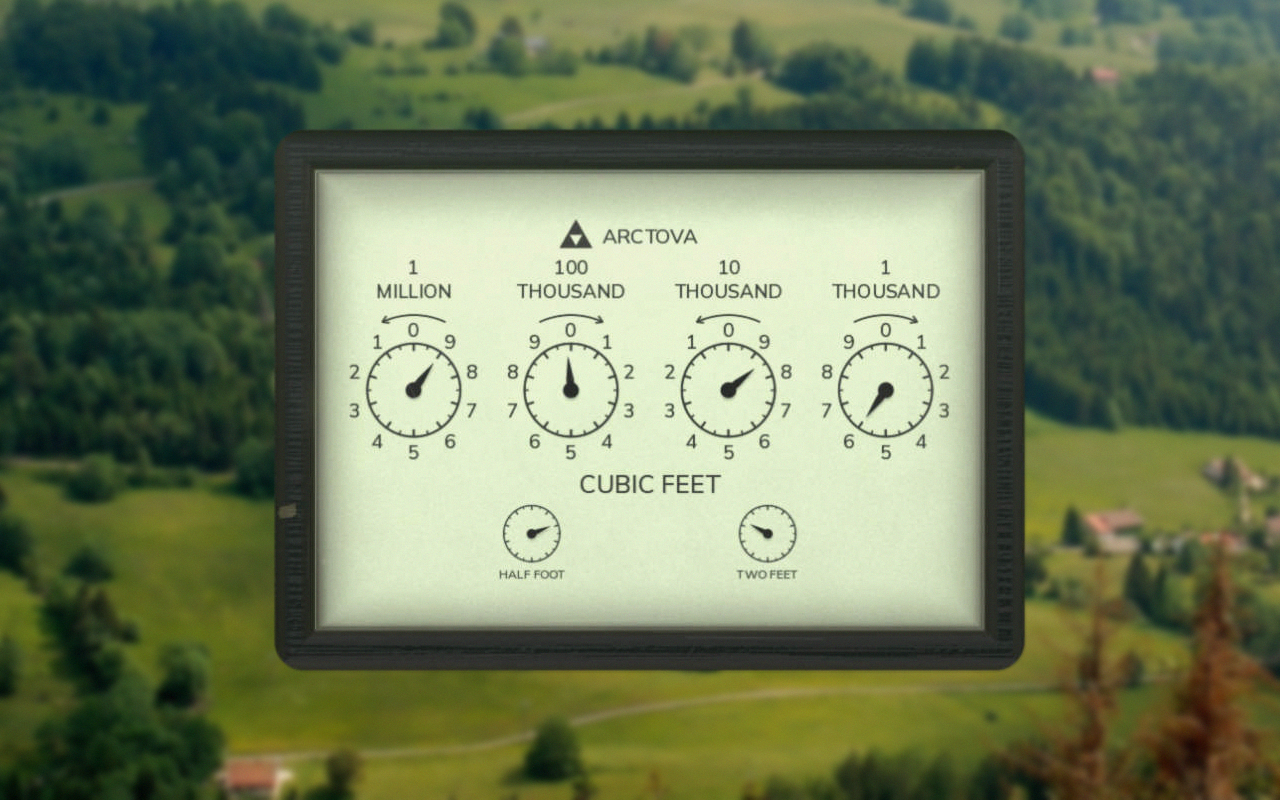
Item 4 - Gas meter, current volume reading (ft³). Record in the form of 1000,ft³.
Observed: 898600,ft³
